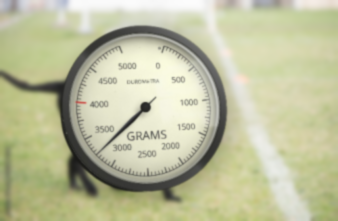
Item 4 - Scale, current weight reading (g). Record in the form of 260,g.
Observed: 3250,g
